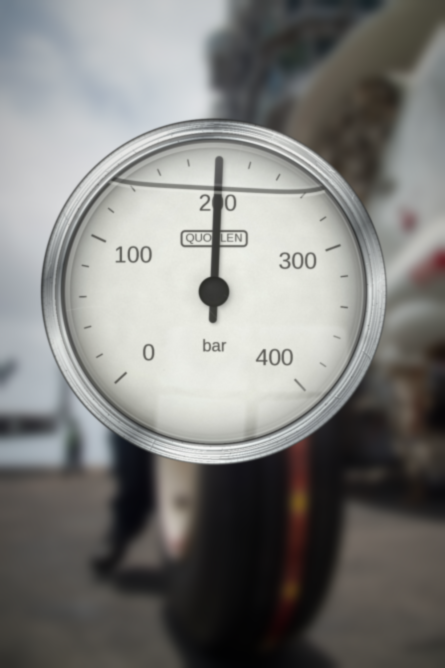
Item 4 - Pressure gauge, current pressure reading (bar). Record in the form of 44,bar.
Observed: 200,bar
